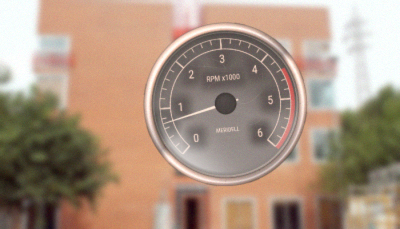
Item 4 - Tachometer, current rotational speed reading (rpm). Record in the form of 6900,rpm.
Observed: 700,rpm
